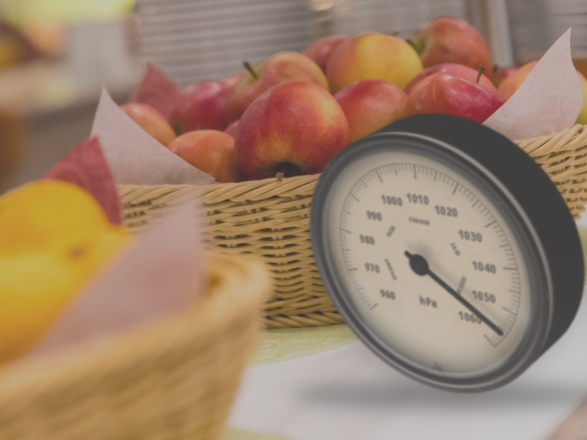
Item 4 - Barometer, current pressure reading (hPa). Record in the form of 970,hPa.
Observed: 1055,hPa
